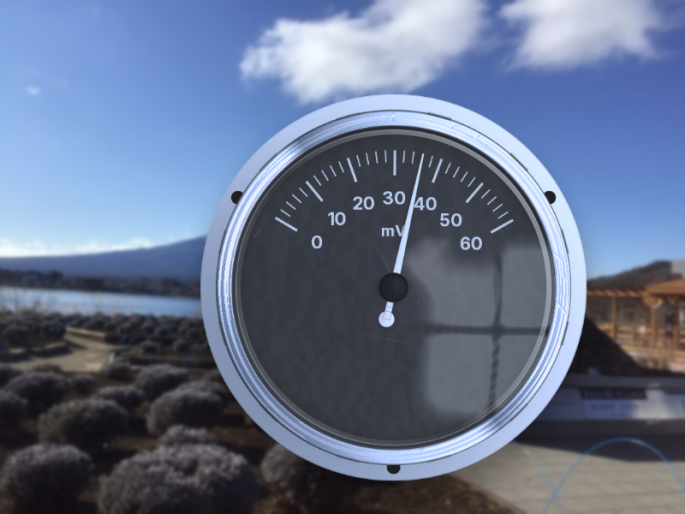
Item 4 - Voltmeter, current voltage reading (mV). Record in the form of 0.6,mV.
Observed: 36,mV
